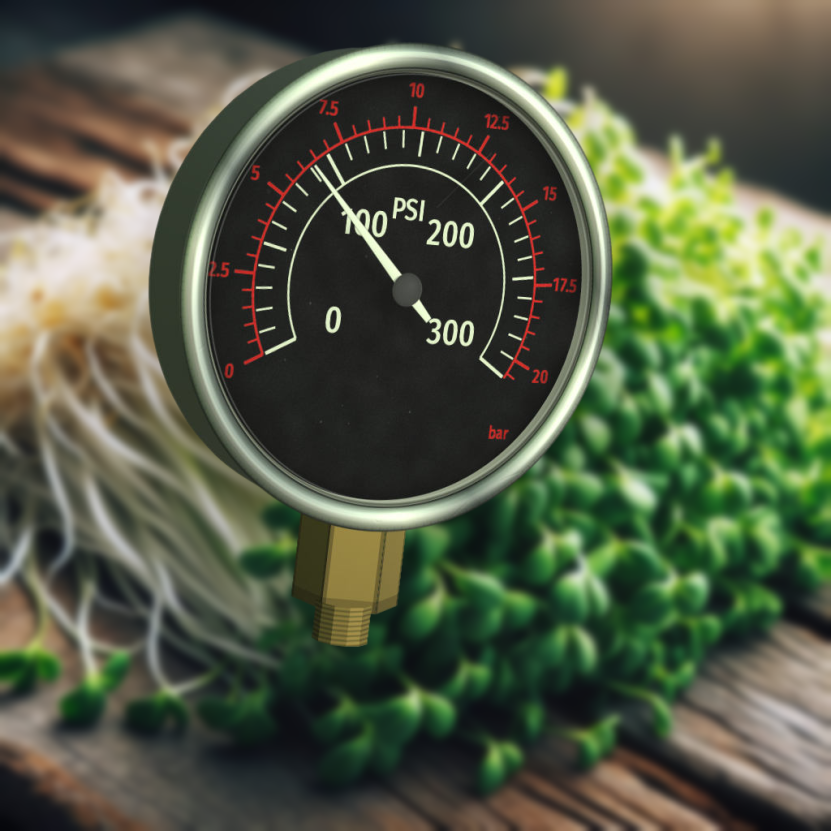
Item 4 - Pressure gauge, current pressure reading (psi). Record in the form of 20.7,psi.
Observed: 90,psi
